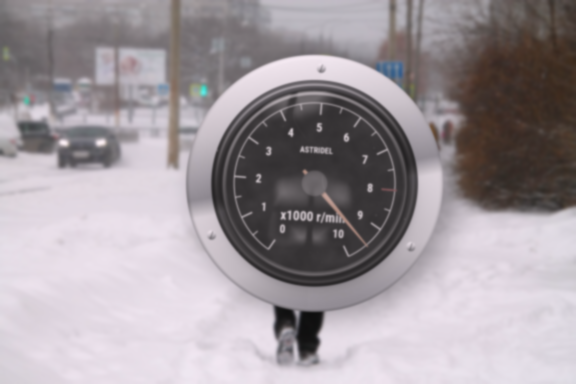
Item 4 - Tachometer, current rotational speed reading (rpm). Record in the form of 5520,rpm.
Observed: 9500,rpm
